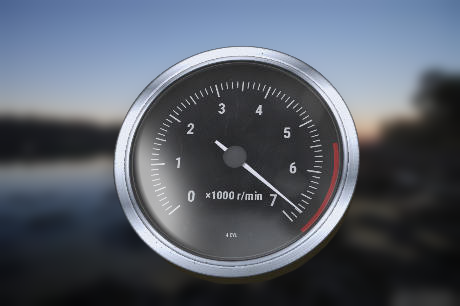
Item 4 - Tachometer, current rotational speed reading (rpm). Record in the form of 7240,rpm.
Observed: 6800,rpm
